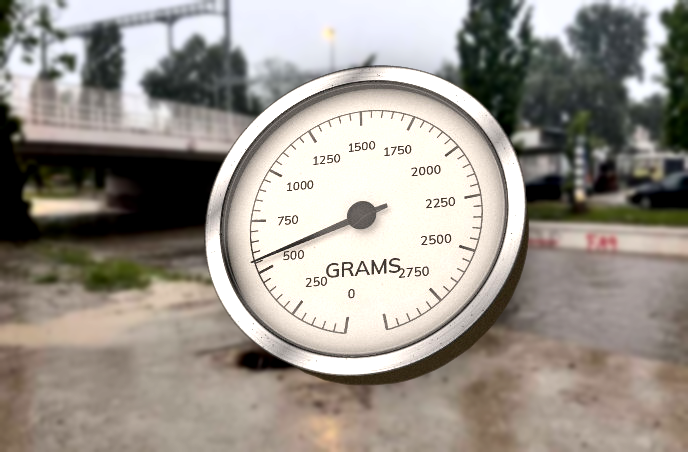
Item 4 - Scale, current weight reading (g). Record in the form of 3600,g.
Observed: 550,g
